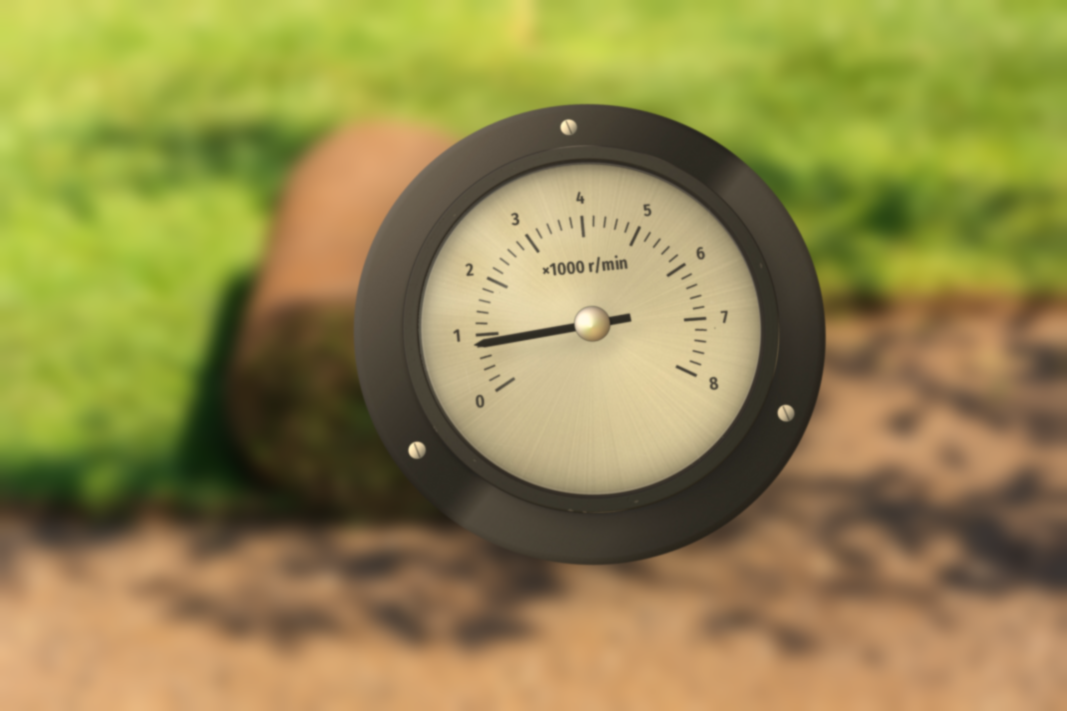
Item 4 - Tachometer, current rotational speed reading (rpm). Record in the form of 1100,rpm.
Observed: 800,rpm
